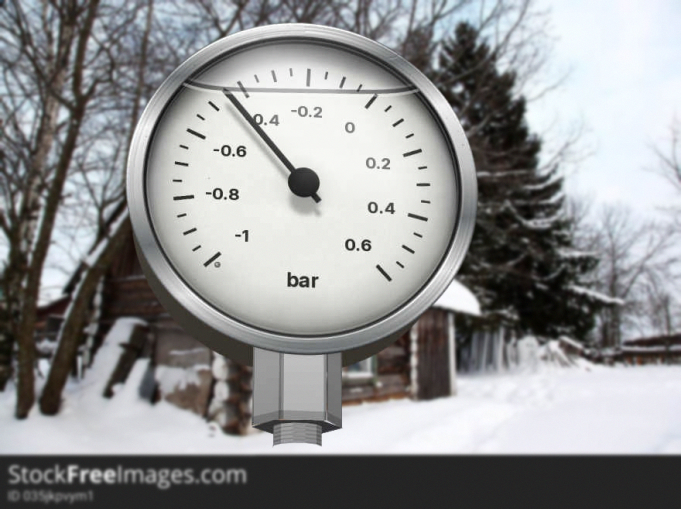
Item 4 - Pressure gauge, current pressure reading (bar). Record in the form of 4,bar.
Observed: -0.45,bar
